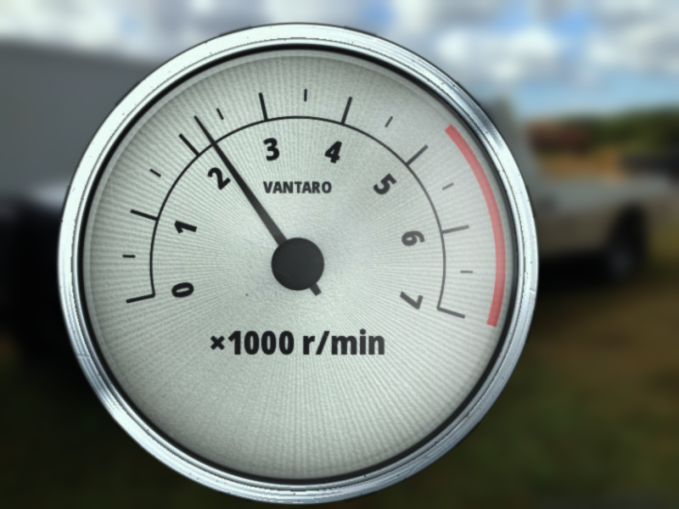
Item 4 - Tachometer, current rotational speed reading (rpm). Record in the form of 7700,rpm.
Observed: 2250,rpm
